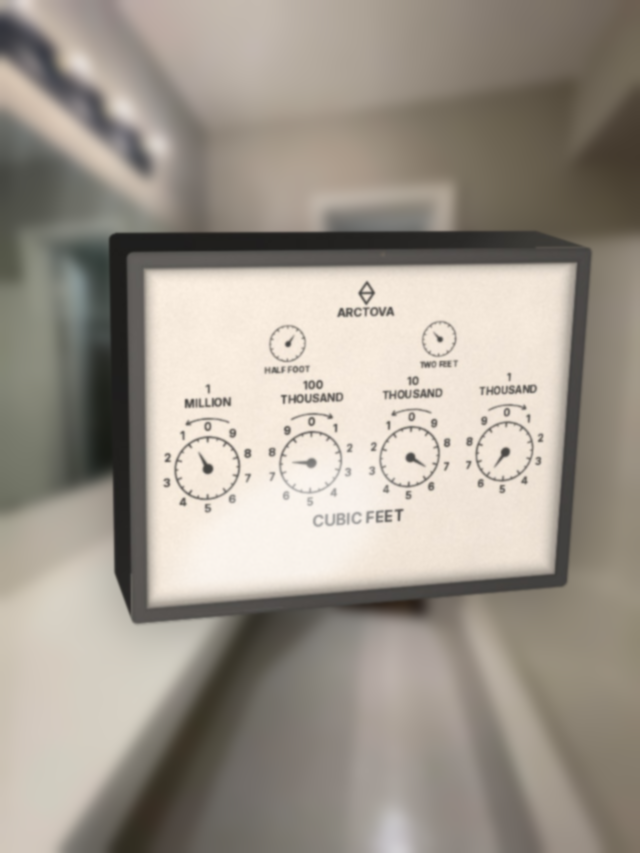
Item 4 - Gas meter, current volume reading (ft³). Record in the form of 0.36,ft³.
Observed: 76600,ft³
